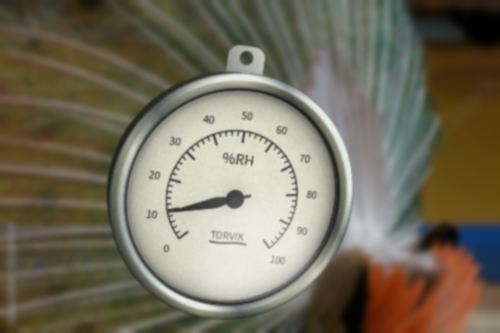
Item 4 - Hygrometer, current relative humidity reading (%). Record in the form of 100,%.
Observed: 10,%
